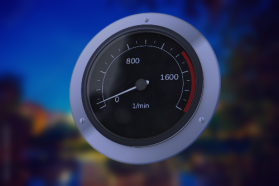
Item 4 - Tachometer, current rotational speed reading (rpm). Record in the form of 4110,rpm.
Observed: 50,rpm
